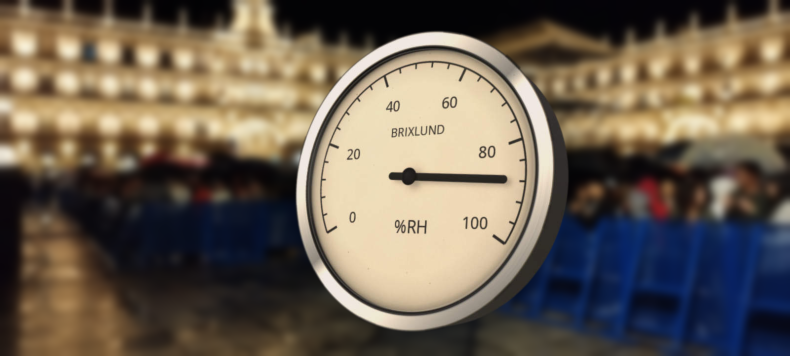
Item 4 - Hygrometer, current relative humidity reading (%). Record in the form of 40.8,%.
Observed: 88,%
